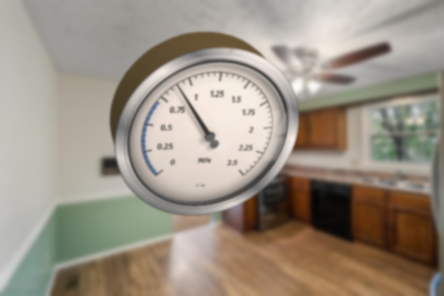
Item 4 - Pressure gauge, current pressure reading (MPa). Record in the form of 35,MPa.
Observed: 0.9,MPa
